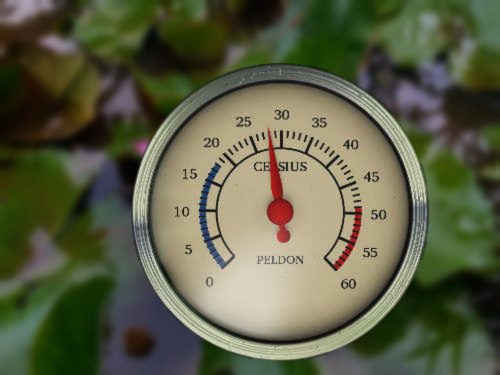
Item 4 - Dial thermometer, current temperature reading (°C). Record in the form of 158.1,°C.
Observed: 28,°C
